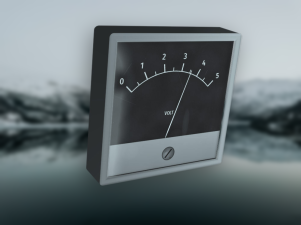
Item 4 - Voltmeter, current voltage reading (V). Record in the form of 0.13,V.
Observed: 3.5,V
